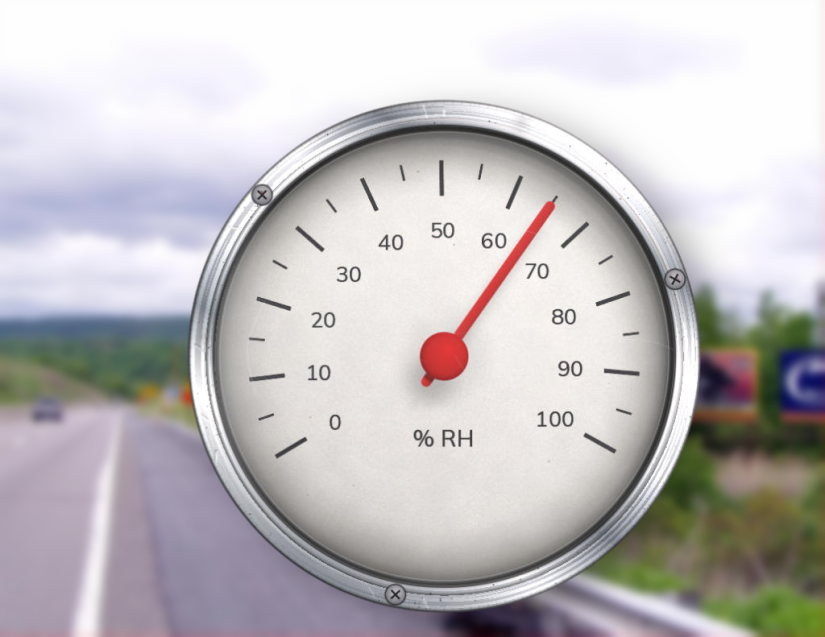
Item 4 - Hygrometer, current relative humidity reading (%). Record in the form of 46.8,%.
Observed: 65,%
